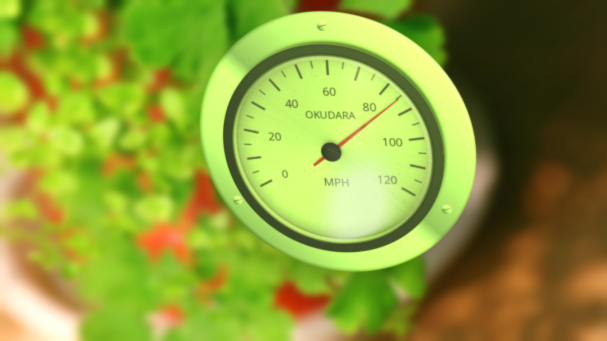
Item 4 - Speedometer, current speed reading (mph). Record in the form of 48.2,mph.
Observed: 85,mph
